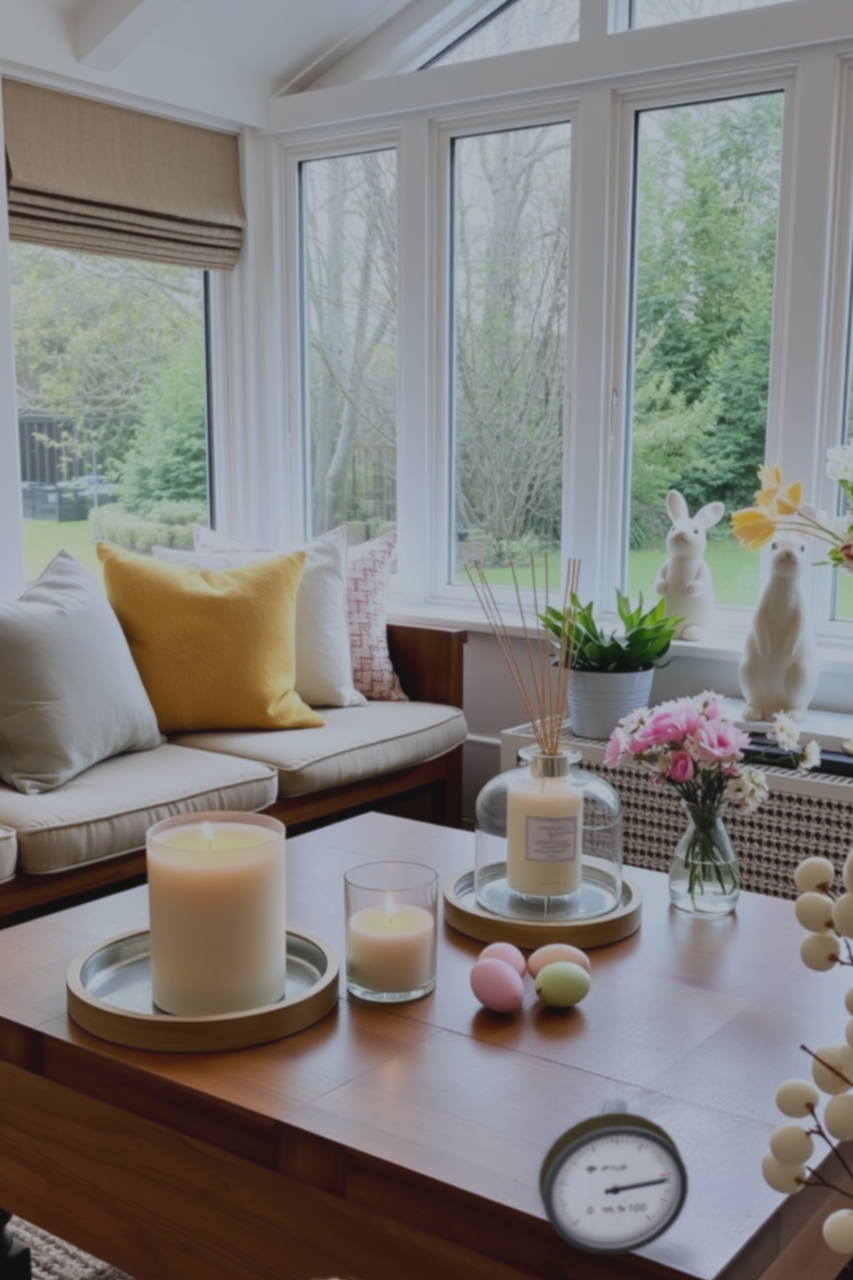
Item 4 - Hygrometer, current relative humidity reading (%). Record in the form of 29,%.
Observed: 80,%
